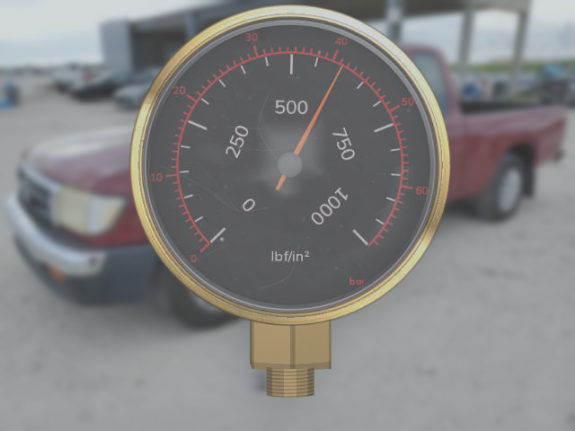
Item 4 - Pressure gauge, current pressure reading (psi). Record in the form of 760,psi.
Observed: 600,psi
